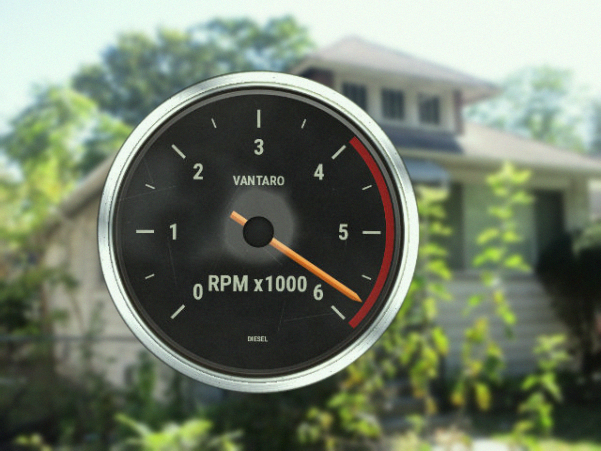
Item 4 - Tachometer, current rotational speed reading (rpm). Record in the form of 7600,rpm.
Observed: 5750,rpm
